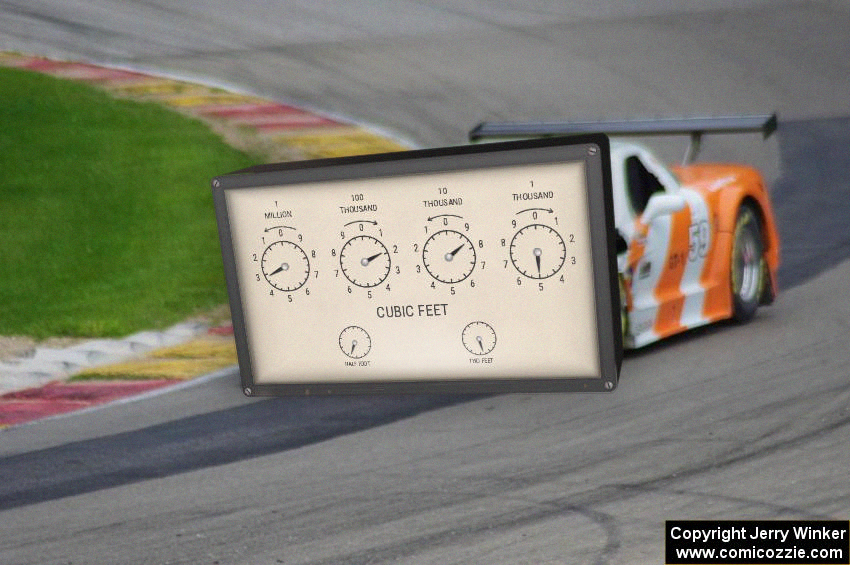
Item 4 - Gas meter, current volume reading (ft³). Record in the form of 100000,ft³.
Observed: 318500,ft³
